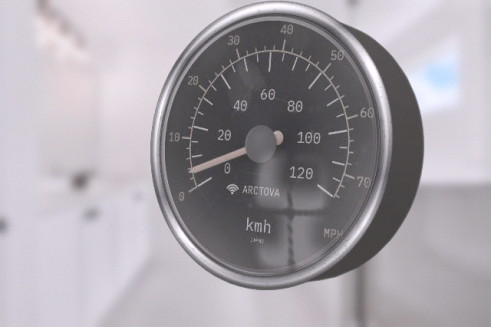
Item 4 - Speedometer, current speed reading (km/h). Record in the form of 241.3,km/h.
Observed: 5,km/h
